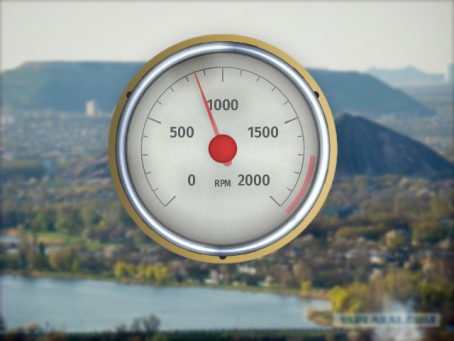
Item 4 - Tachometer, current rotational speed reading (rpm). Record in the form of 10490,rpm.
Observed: 850,rpm
